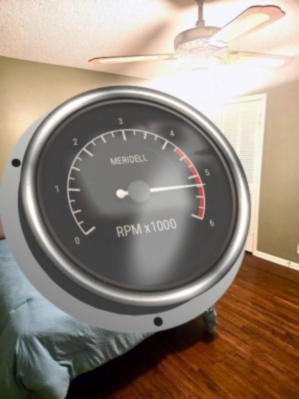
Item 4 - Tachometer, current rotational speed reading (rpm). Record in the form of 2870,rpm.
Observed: 5250,rpm
